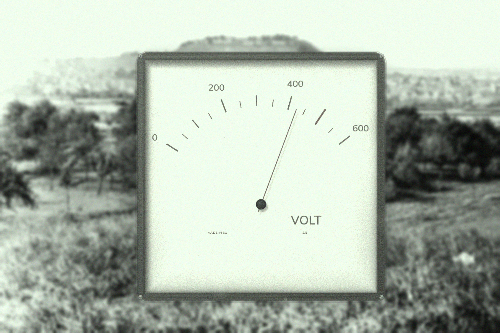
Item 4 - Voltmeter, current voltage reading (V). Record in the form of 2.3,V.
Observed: 425,V
